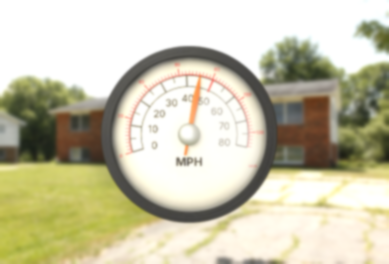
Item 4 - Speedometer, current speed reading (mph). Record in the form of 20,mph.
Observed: 45,mph
